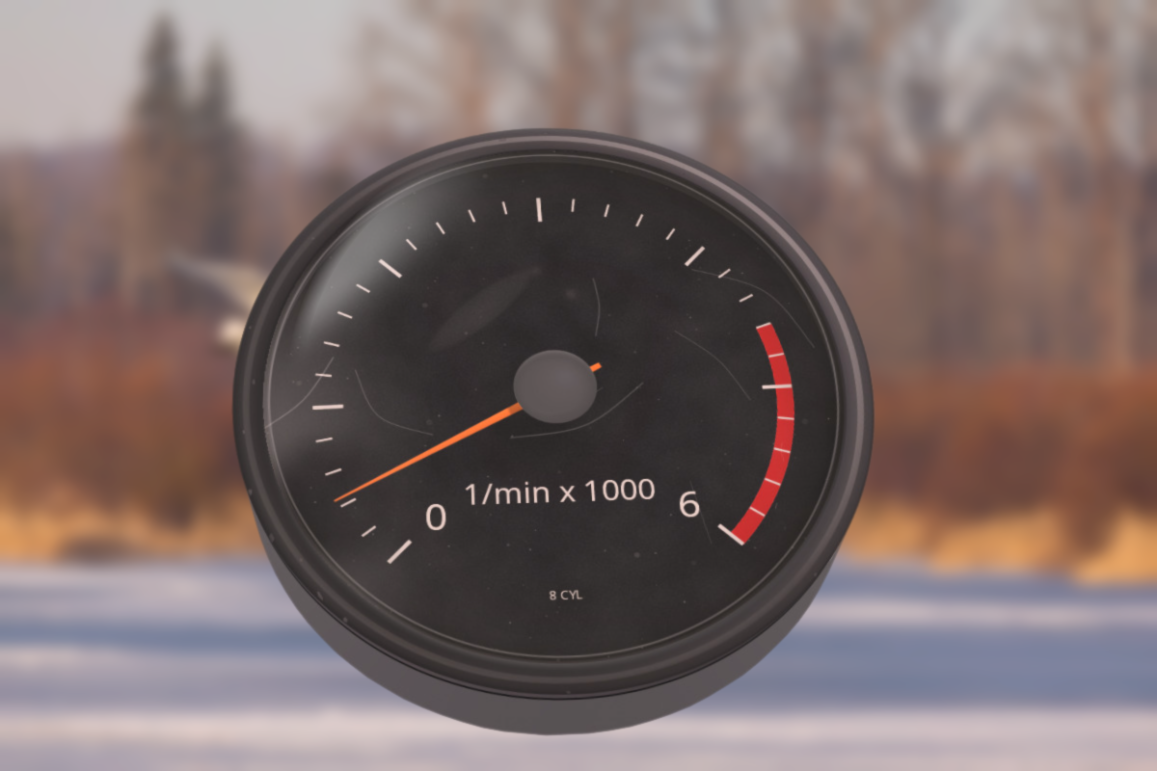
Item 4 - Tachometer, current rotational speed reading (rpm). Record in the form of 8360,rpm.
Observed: 400,rpm
